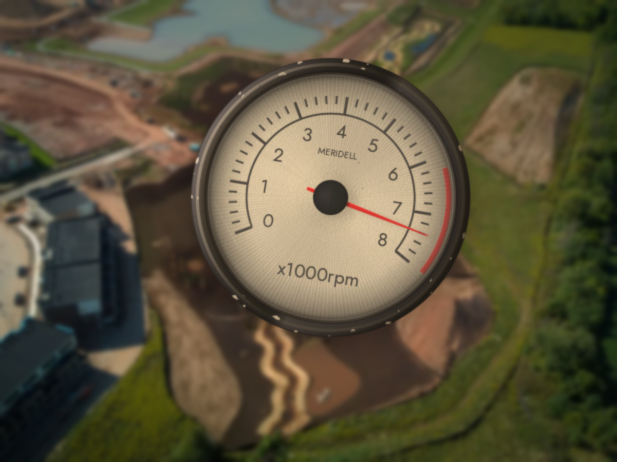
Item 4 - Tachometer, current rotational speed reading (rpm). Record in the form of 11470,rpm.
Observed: 7400,rpm
